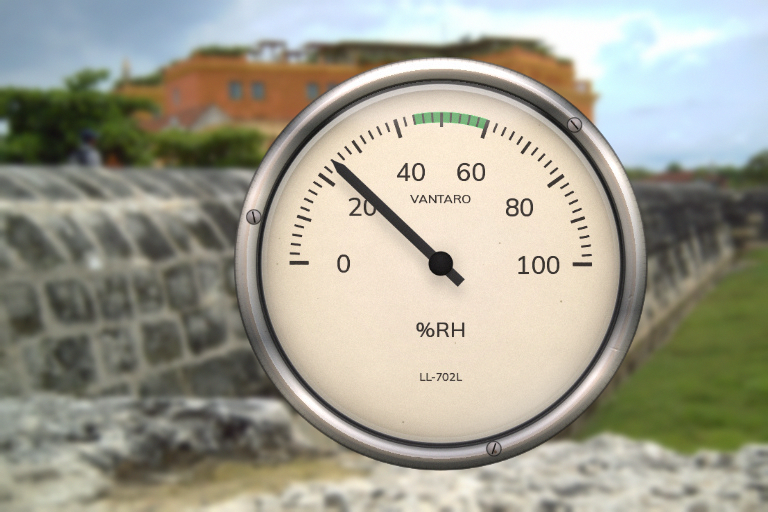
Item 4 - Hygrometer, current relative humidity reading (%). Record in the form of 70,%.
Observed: 24,%
